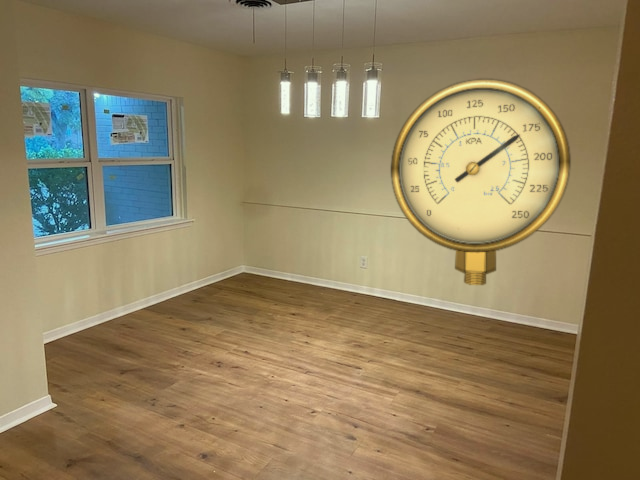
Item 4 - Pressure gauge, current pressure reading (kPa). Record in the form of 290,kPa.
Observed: 175,kPa
